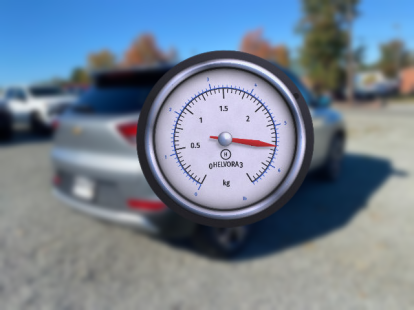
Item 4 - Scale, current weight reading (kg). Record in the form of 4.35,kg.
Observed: 2.5,kg
